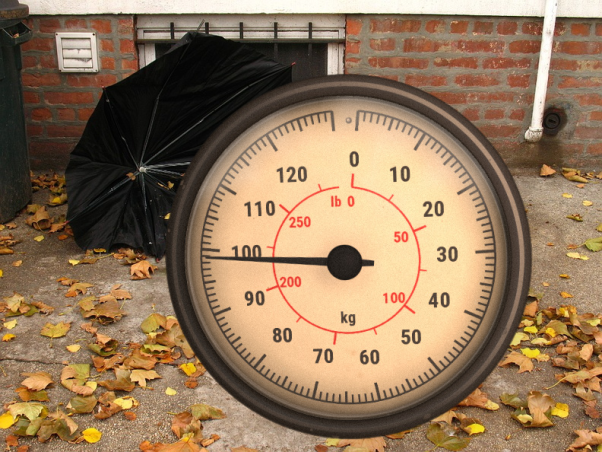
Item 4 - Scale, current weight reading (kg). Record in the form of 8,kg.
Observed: 99,kg
